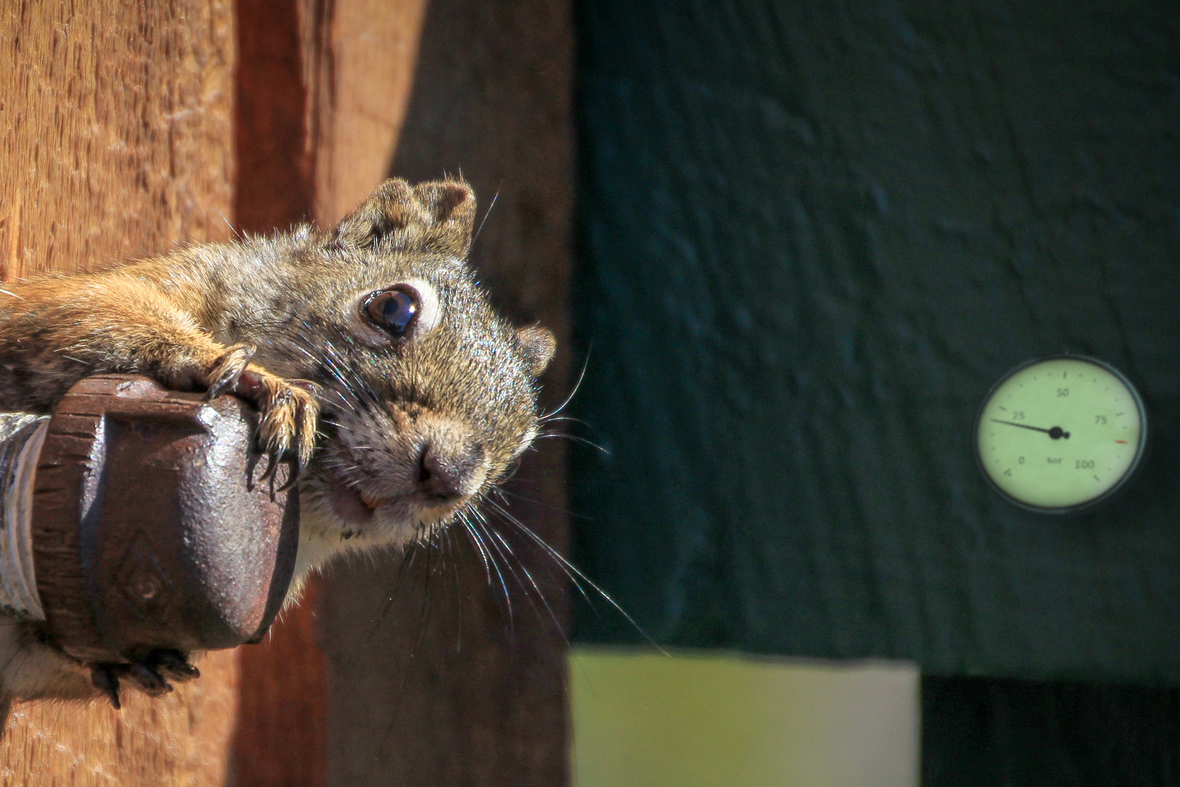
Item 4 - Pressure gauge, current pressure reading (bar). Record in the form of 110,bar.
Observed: 20,bar
